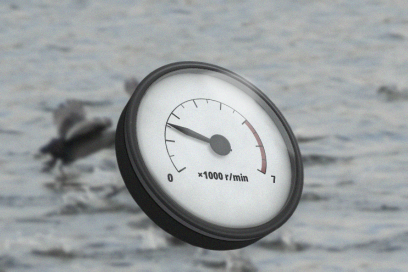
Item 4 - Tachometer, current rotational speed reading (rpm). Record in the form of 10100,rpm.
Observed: 1500,rpm
